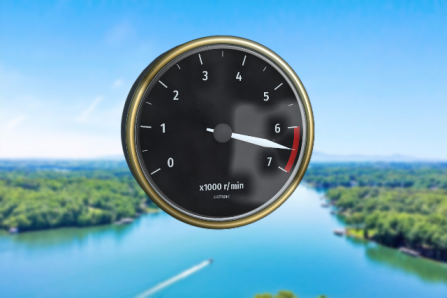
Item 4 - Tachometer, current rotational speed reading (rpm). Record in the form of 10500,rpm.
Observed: 6500,rpm
